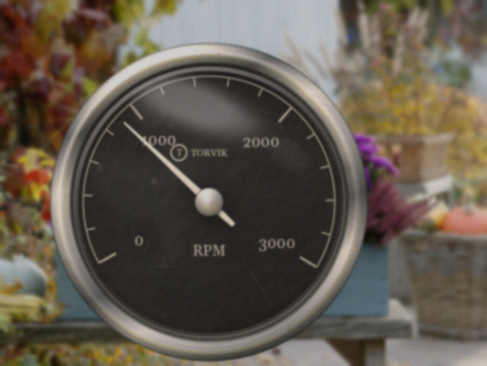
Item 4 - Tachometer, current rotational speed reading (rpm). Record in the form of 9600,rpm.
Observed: 900,rpm
